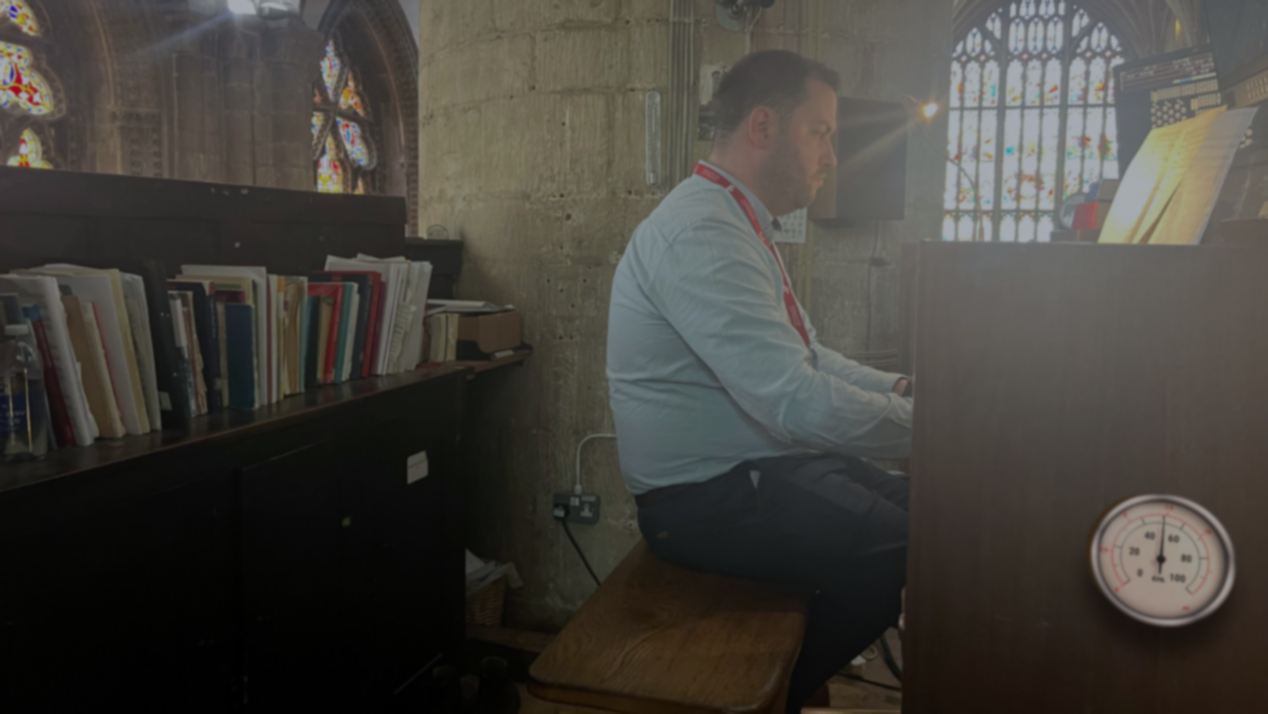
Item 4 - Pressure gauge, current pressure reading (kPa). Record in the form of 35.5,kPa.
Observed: 50,kPa
